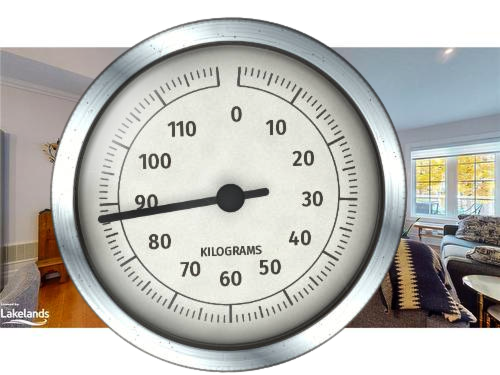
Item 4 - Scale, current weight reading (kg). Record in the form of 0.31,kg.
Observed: 88,kg
